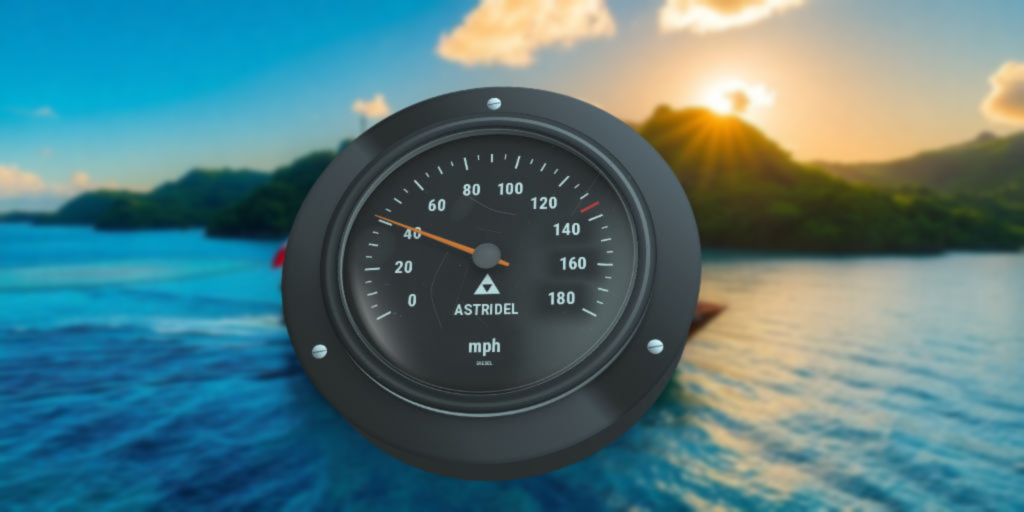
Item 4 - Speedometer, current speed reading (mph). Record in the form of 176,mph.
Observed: 40,mph
